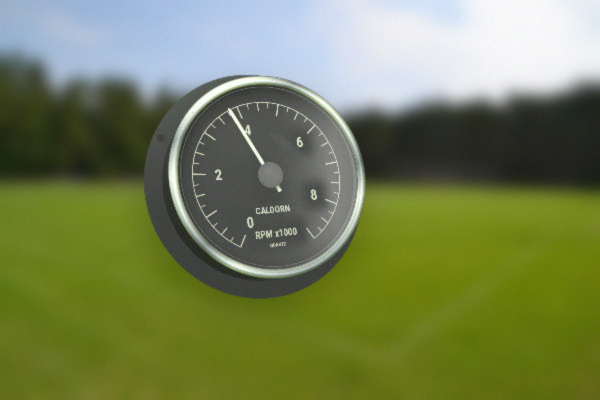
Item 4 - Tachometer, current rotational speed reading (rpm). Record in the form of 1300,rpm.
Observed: 3750,rpm
